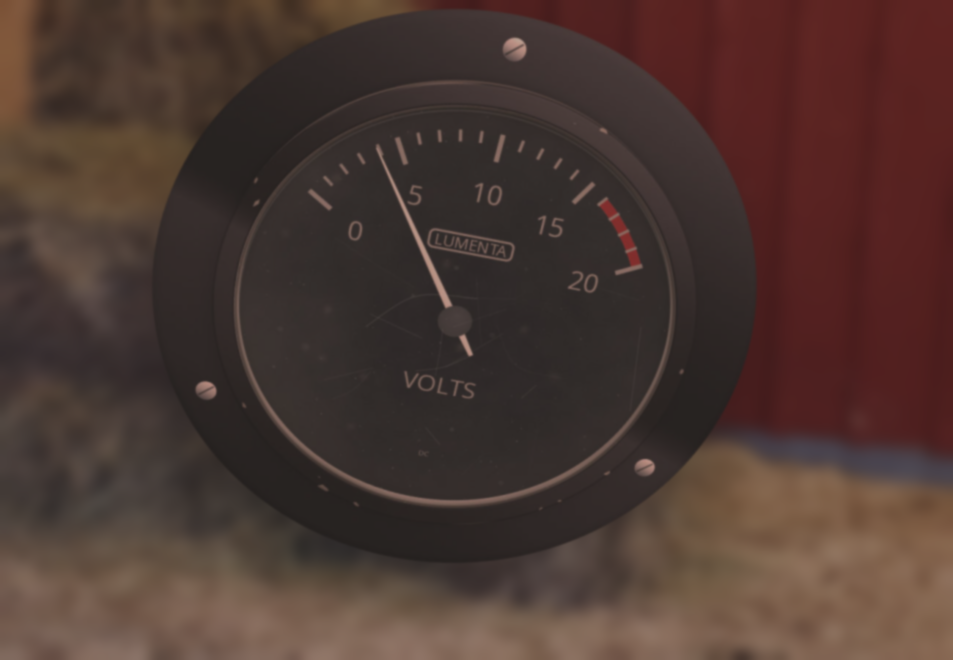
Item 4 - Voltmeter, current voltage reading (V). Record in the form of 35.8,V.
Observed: 4,V
